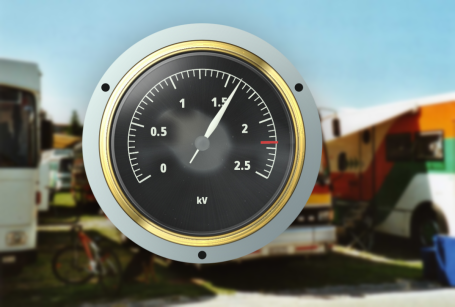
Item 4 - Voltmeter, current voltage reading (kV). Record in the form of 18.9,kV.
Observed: 1.6,kV
